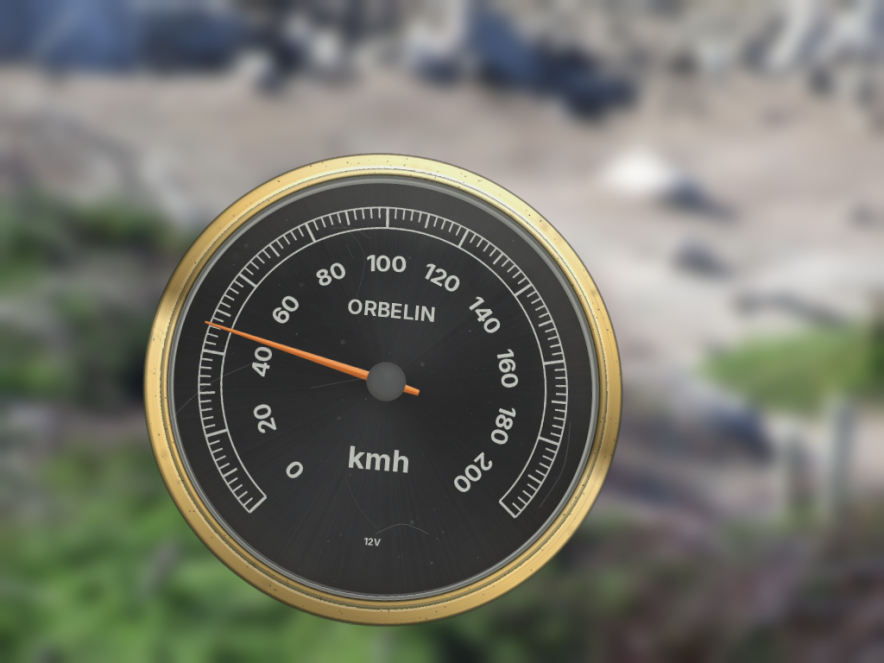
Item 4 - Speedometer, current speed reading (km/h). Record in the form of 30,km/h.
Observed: 46,km/h
